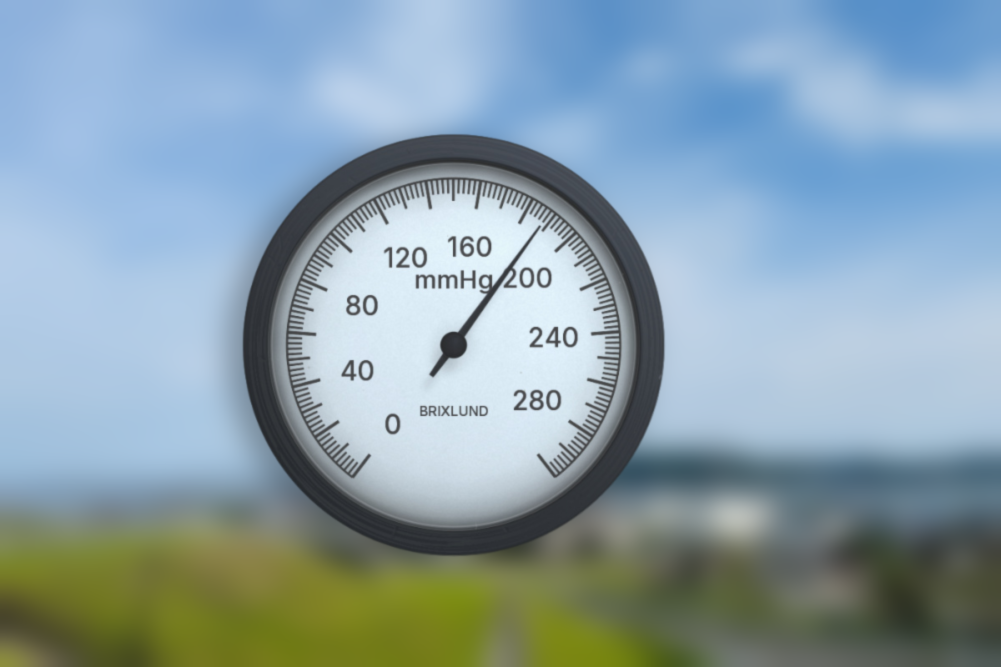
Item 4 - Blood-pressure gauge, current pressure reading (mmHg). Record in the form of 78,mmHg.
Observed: 188,mmHg
